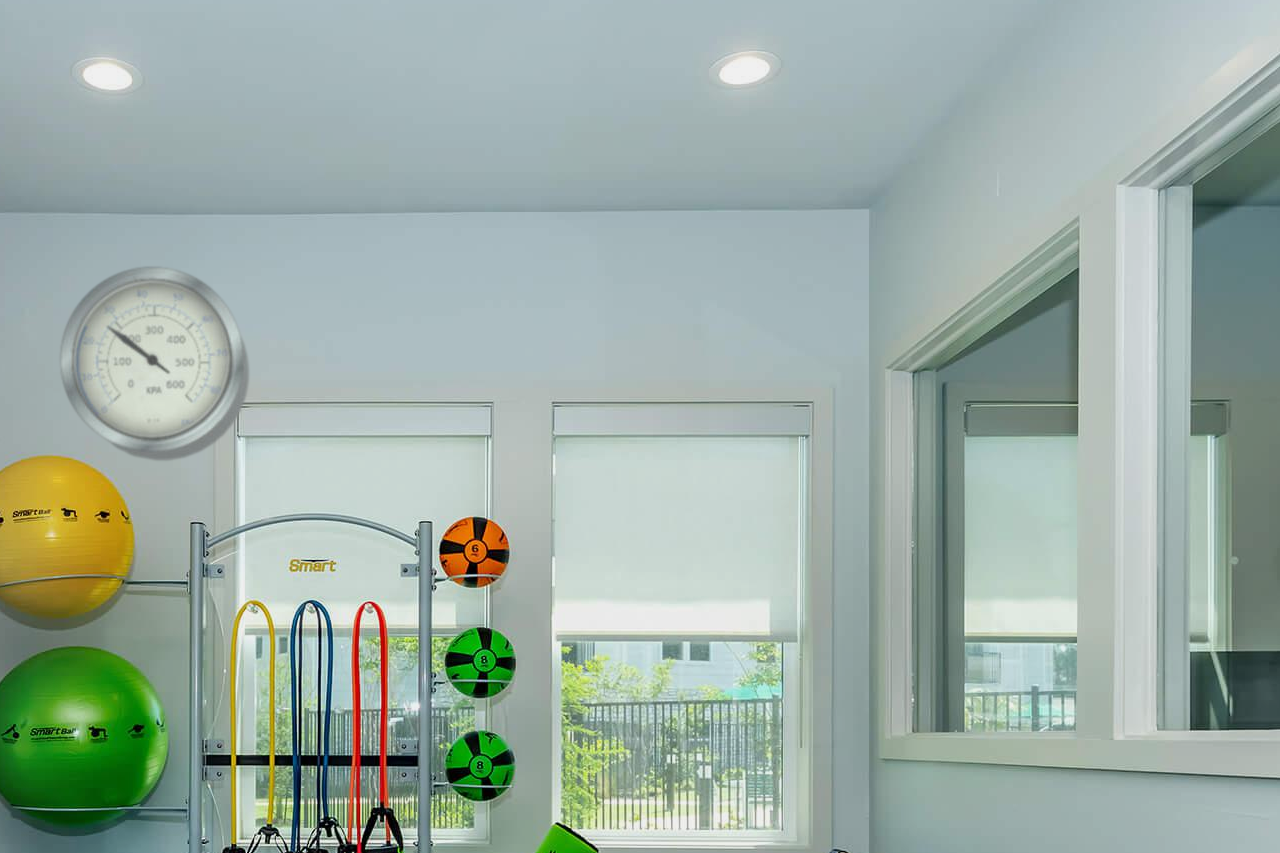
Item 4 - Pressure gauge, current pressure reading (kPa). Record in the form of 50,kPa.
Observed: 180,kPa
